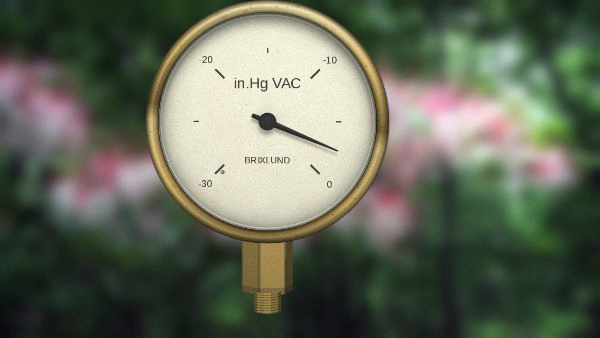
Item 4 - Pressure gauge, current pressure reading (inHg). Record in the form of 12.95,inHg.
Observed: -2.5,inHg
